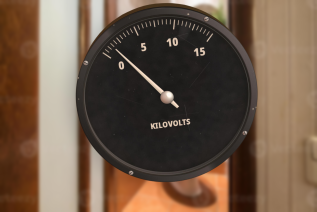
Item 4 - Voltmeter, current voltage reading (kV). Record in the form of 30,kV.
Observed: 1.5,kV
